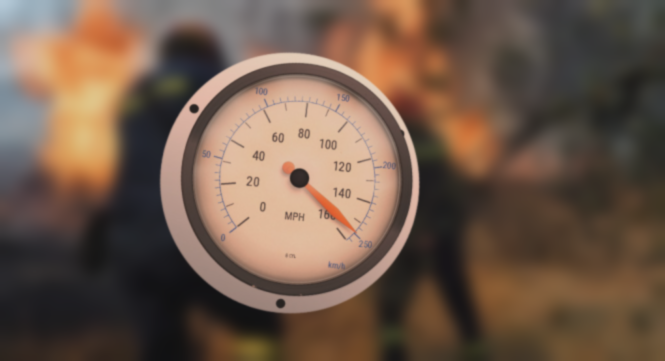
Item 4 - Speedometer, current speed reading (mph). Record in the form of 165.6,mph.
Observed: 155,mph
